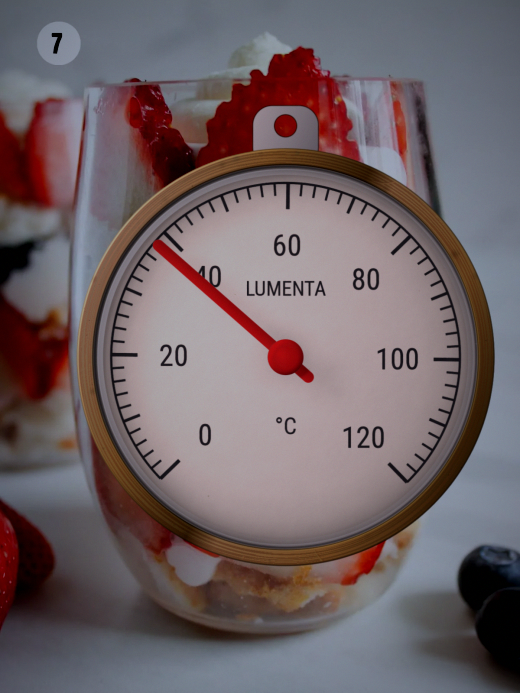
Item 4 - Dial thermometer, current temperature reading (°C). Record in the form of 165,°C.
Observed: 38,°C
